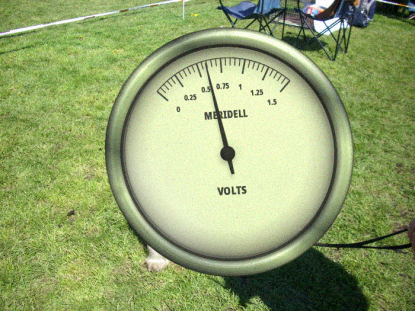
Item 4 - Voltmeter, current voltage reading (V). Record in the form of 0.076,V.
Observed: 0.6,V
